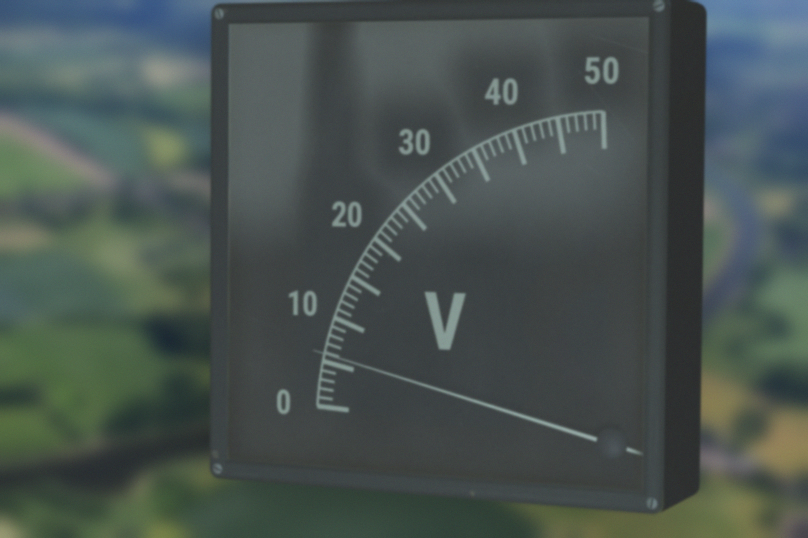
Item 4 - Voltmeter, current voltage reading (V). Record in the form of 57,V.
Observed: 6,V
